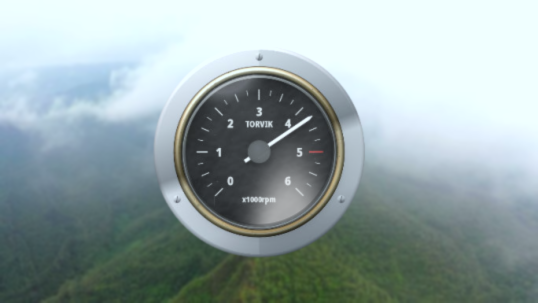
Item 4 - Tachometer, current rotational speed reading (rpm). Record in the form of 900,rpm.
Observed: 4250,rpm
